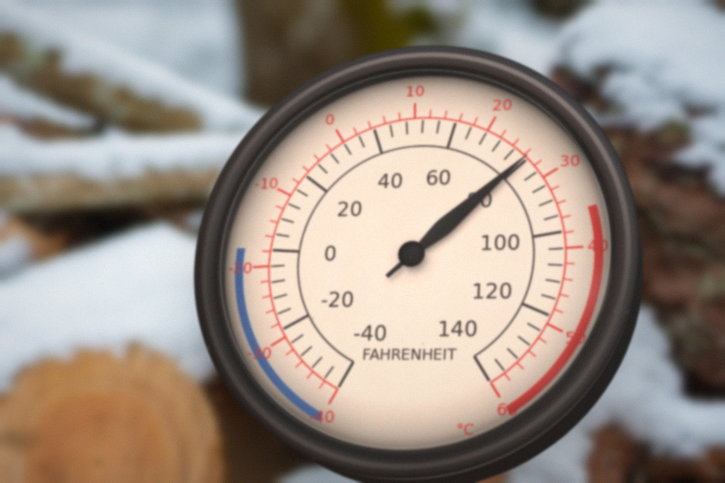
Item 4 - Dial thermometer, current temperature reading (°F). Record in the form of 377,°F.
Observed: 80,°F
